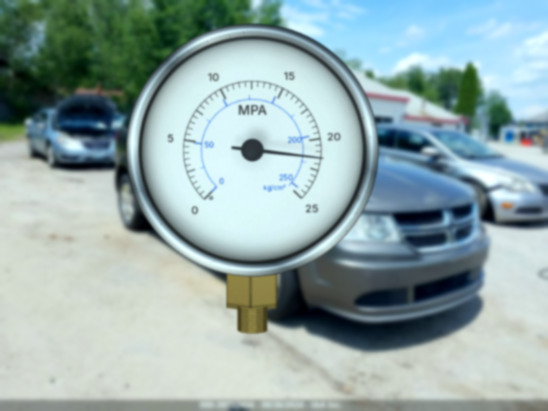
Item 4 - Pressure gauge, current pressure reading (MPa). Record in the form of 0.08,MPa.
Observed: 21.5,MPa
